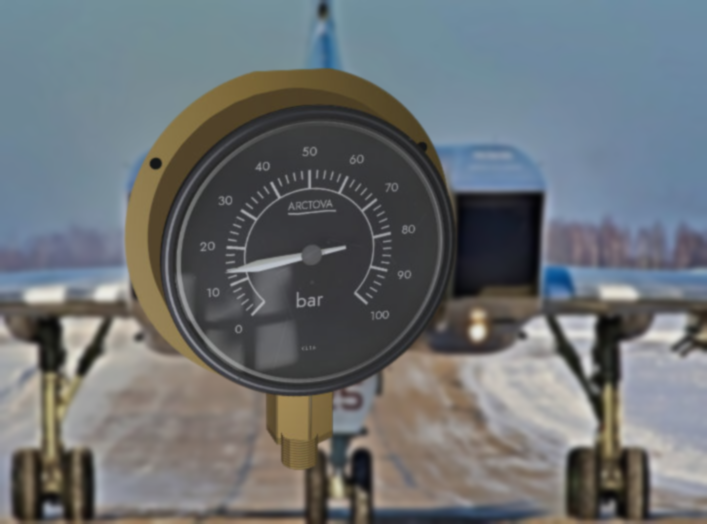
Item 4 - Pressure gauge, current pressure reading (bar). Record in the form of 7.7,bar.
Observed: 14,bar
